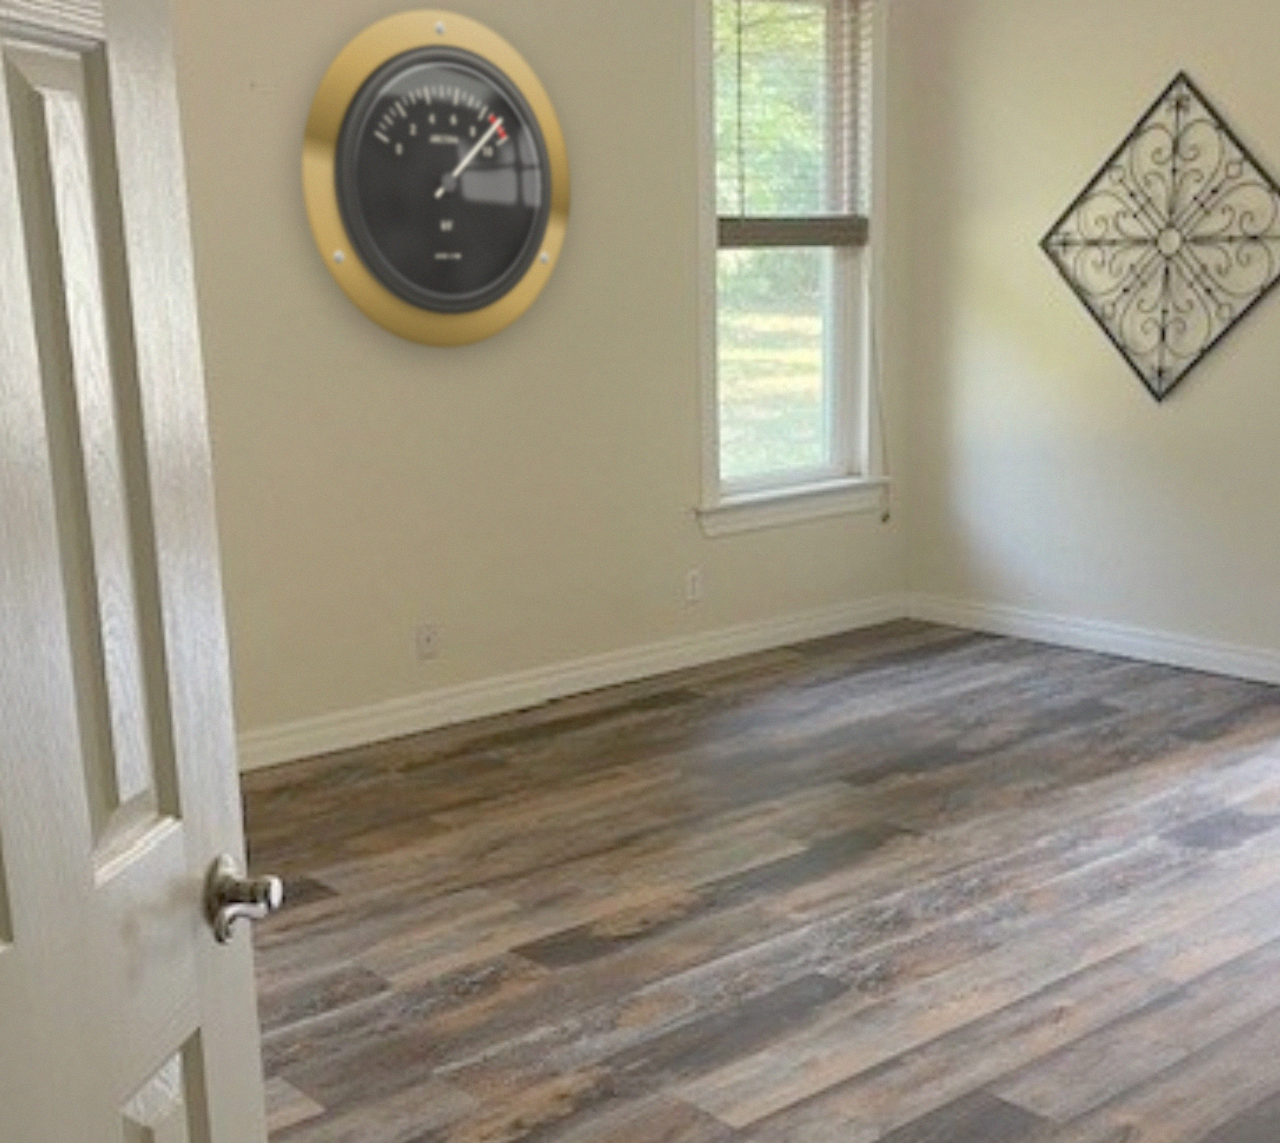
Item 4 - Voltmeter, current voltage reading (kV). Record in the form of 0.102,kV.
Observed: 9,kV
